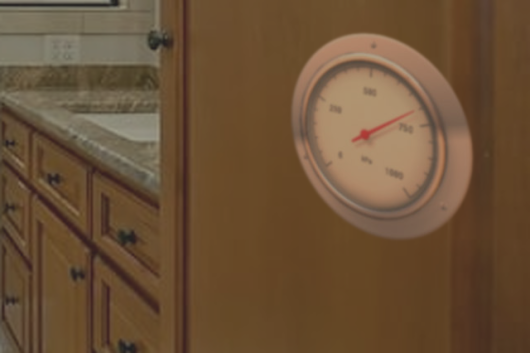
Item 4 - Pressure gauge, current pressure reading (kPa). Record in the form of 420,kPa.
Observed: 700,kPa
